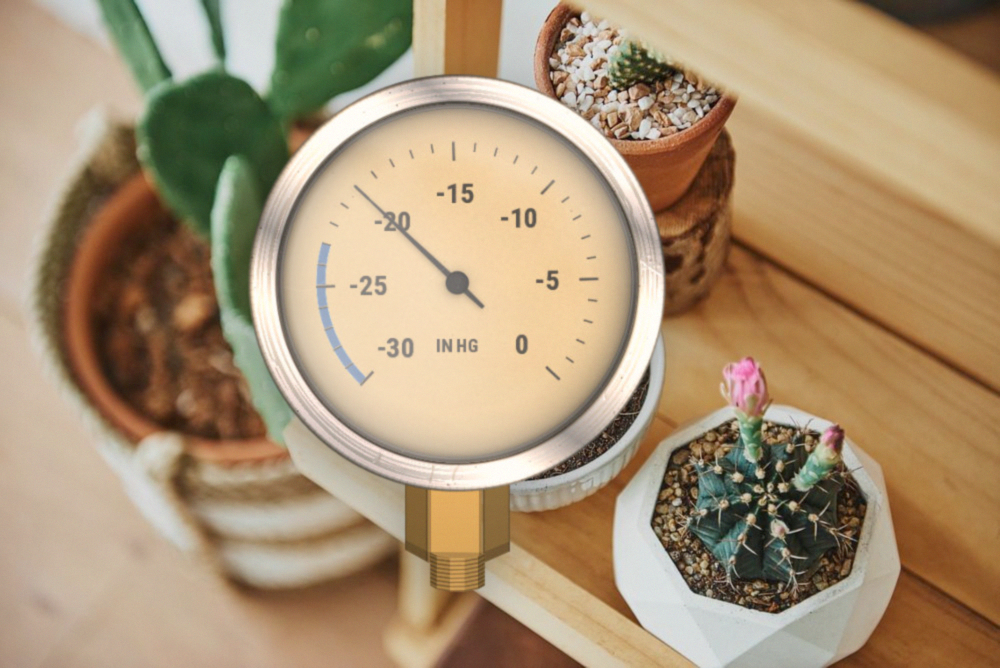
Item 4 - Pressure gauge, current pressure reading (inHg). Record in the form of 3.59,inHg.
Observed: -20,inHg
